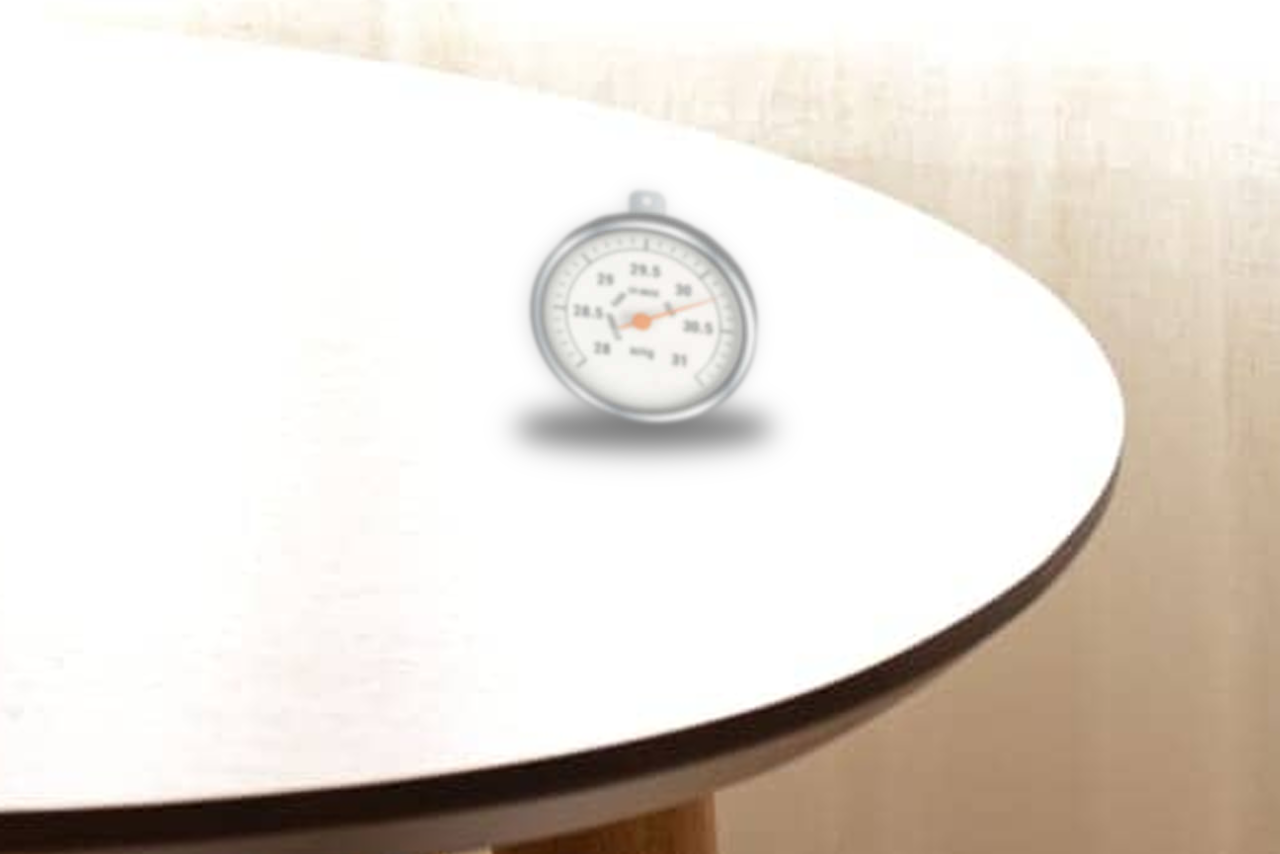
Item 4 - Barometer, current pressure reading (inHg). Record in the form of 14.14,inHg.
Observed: 30.2,inHg
